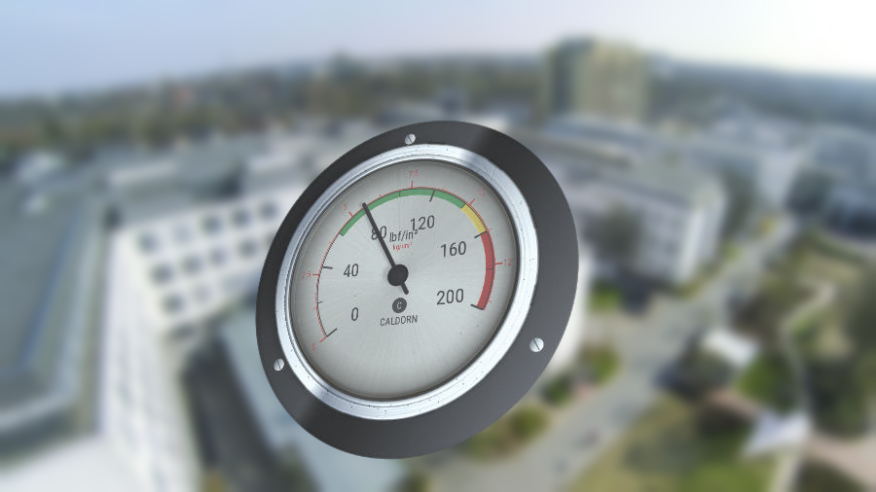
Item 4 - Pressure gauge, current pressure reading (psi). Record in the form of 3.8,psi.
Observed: 80,psi
